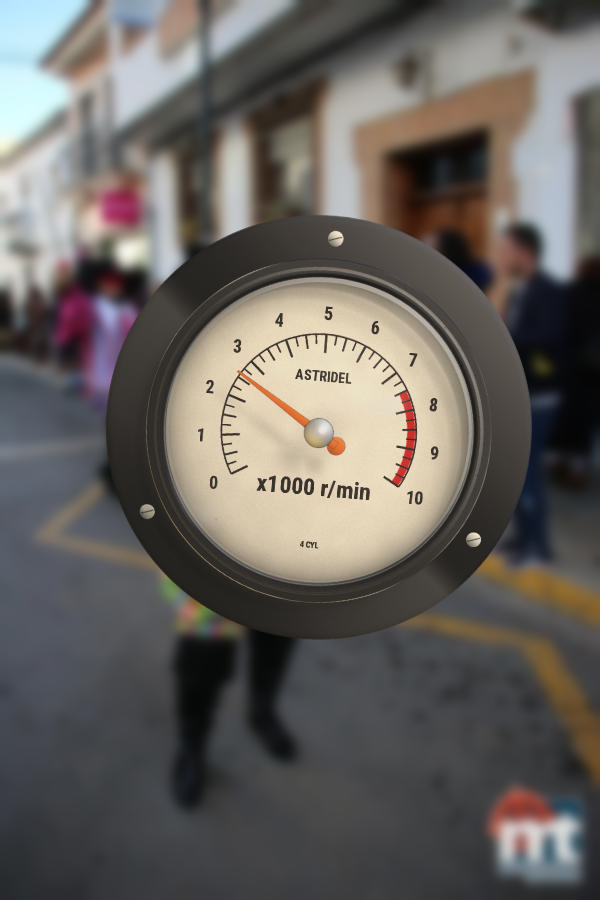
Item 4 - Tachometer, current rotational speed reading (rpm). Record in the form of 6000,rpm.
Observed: 2625,rpm
